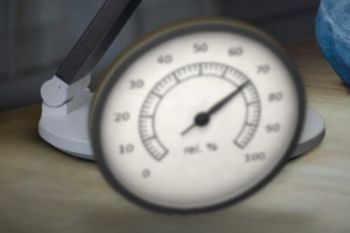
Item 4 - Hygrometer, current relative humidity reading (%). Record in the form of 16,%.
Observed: 70,%
